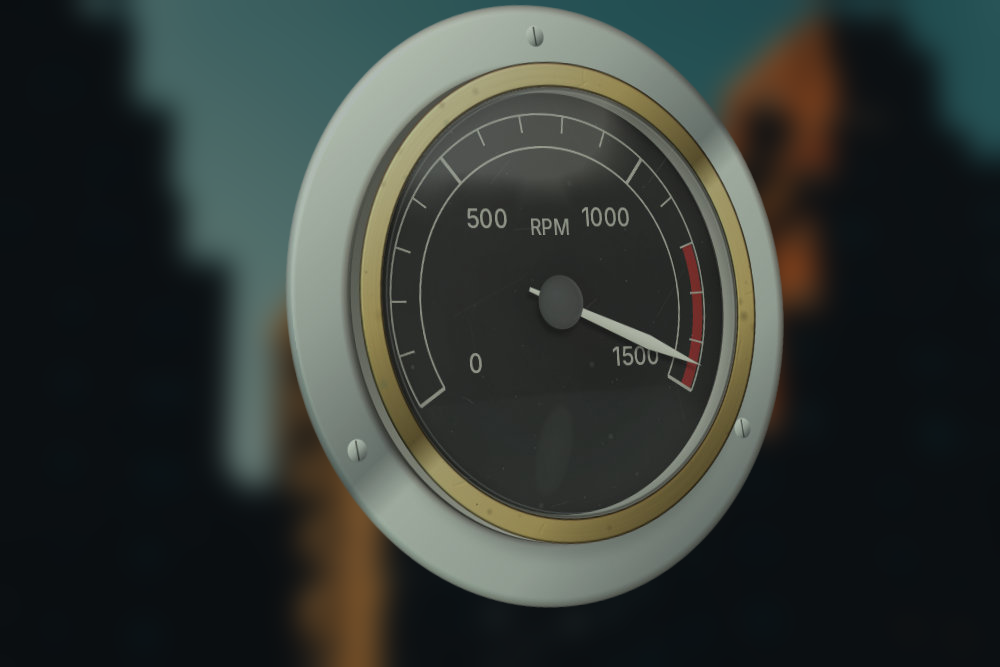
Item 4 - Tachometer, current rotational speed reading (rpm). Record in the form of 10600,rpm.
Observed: 1450,rpm
